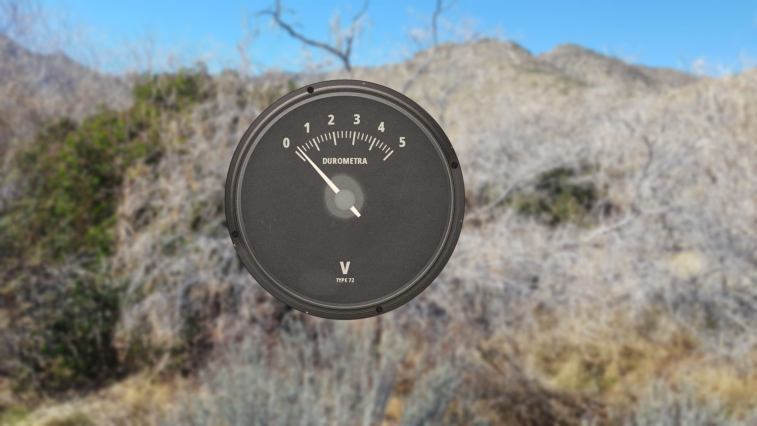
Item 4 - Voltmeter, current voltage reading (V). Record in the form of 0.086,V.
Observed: 0.2,V
